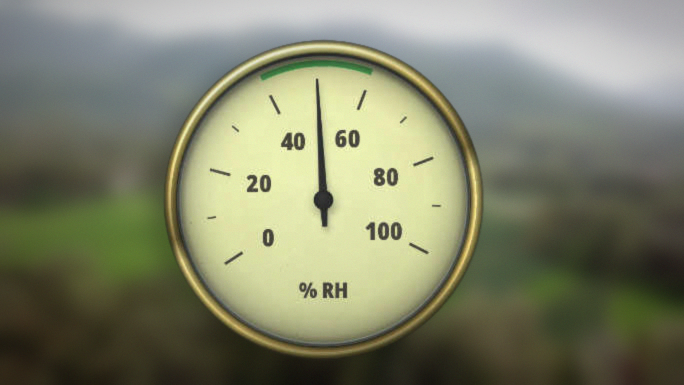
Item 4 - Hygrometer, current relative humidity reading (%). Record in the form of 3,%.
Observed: 50,%
